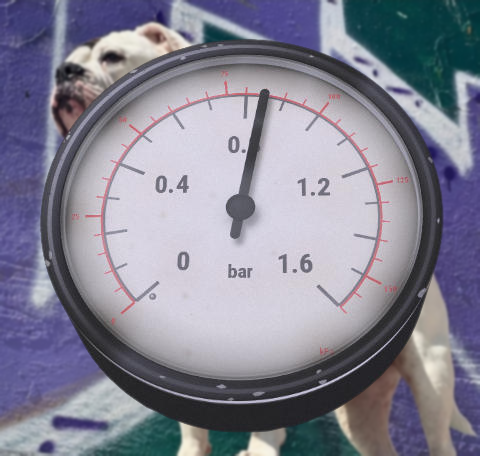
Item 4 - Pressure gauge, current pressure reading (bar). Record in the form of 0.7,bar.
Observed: 0.85,bar
